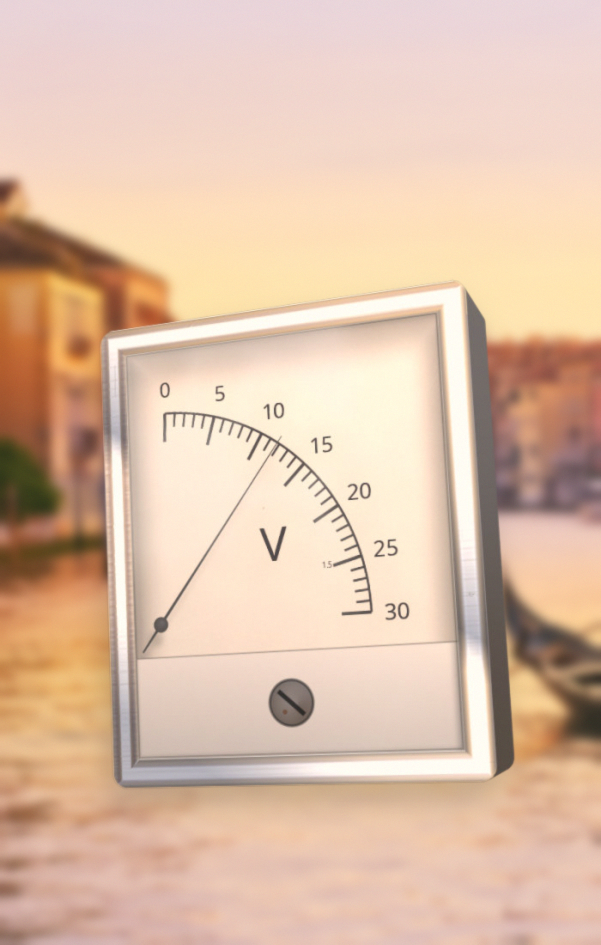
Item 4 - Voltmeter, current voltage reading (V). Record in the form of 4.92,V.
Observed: 12,V
